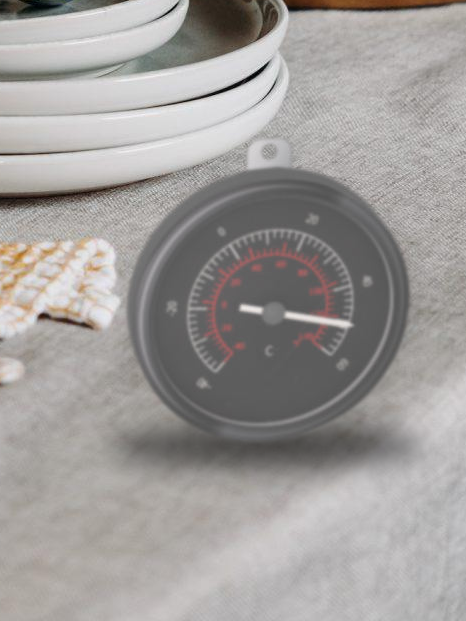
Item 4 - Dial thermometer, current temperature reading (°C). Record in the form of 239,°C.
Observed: 50,°C
